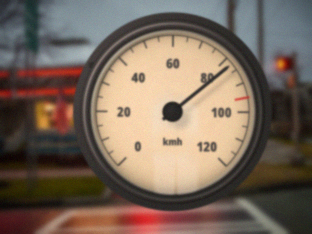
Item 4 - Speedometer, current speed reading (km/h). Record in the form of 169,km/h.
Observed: 82.5,km/h
